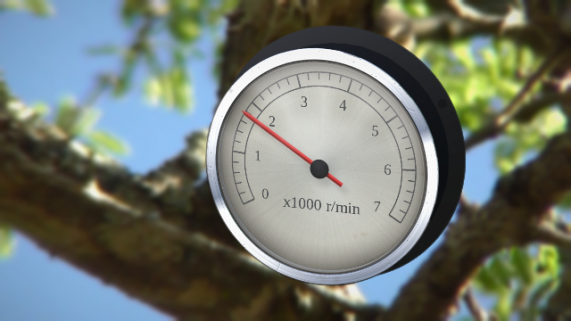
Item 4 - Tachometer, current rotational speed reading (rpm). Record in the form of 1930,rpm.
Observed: 1800,rpm
